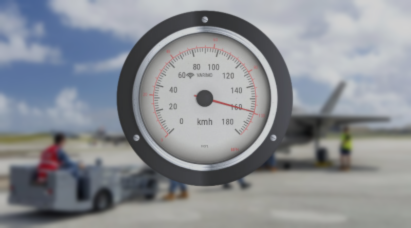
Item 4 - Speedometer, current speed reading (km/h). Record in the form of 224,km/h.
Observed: 160,km/h
